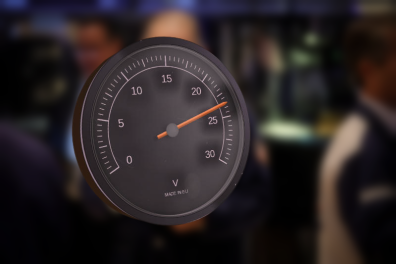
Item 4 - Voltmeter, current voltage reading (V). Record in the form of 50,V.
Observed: 23.5,V
